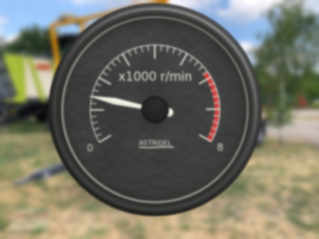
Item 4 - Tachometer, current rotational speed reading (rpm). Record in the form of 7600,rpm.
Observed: 1400,rpm
